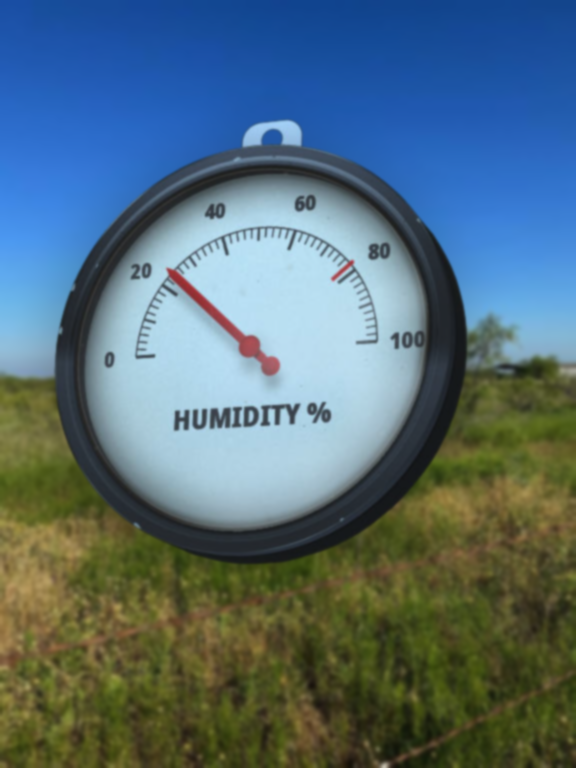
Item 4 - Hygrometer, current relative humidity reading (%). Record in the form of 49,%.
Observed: 24,%
